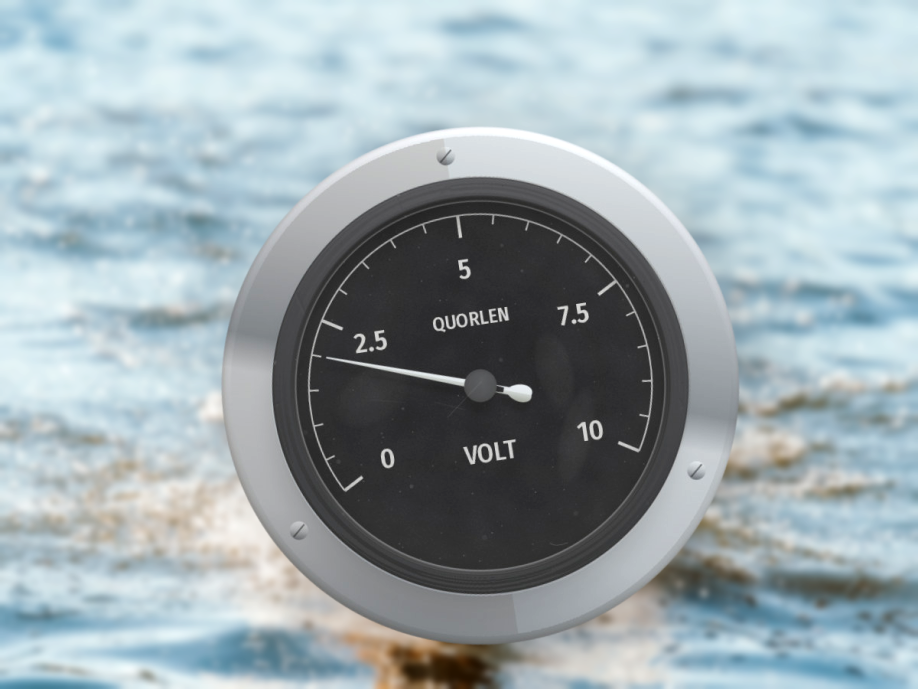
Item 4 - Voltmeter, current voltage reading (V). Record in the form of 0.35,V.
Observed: 2,V
